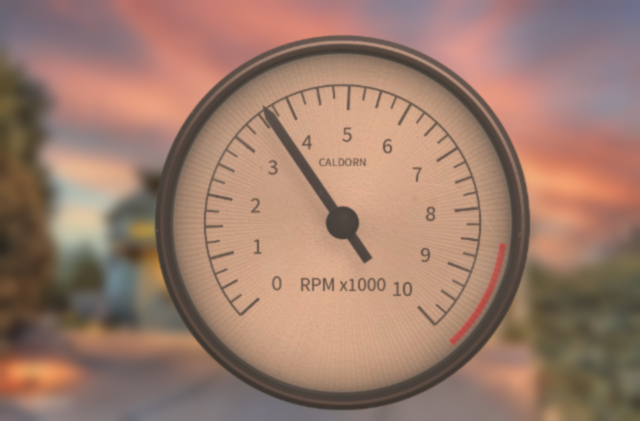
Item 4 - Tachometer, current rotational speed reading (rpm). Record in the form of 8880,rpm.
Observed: 3625,rpm
